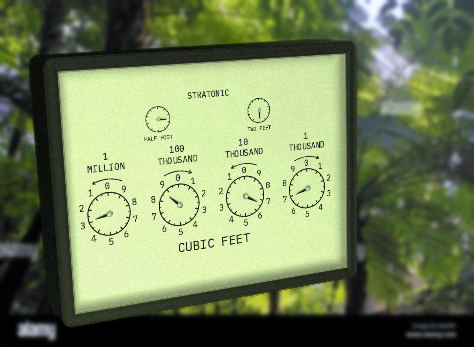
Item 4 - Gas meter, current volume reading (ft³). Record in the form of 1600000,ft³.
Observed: 286700,ft³
